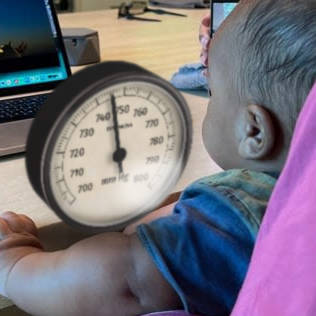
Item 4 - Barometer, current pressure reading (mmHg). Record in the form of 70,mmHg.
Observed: 745,mmHg
